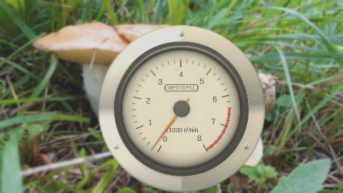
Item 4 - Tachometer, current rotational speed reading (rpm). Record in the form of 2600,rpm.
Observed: 200,rpm
